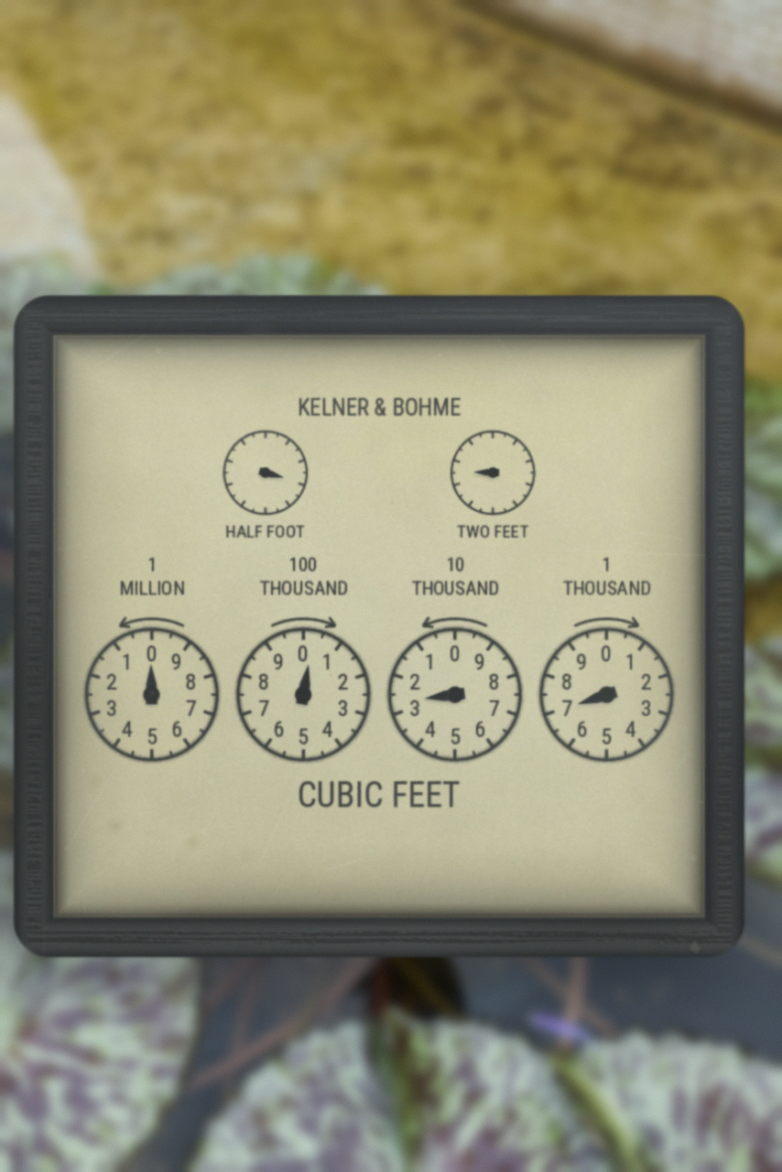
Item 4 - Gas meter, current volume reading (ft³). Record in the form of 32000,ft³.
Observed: 2700,ft³
